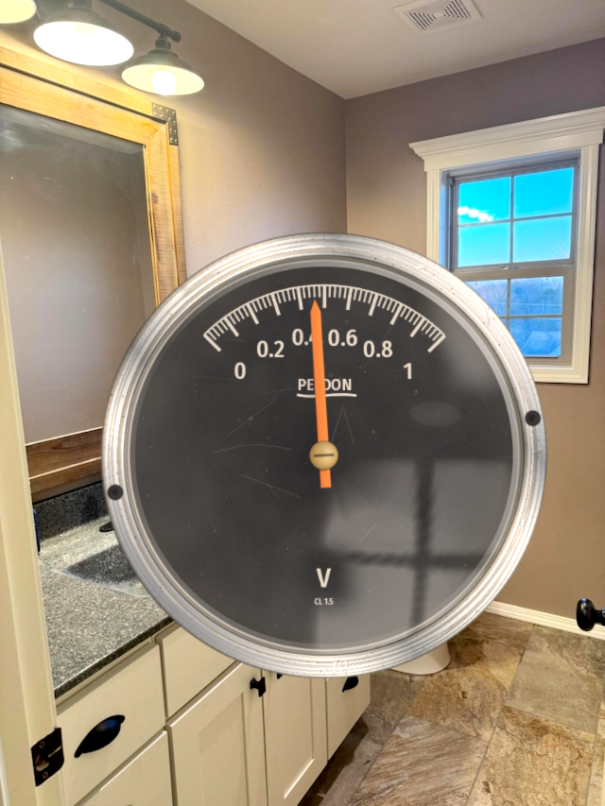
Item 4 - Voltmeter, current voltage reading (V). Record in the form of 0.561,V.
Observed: 0.46,V
